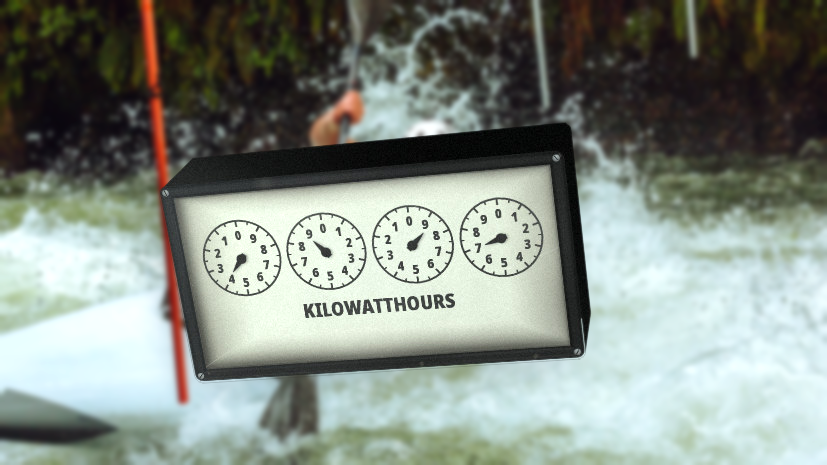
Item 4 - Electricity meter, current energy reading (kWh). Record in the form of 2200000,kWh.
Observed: 3887,kWh
